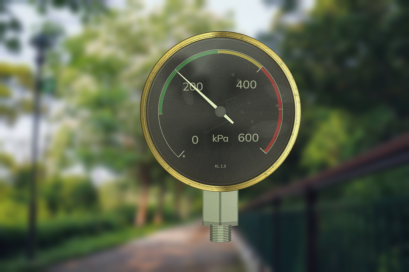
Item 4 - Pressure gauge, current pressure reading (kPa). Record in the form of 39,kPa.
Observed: 200,kPa
